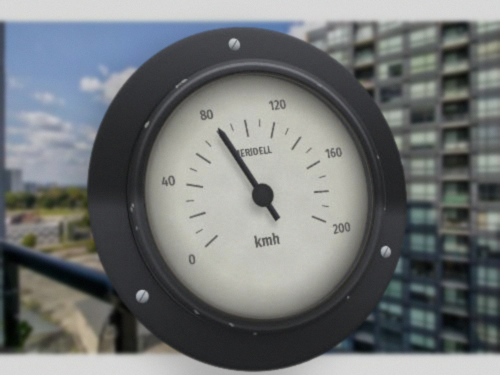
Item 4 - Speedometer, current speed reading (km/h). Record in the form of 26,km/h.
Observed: 80,km/h
